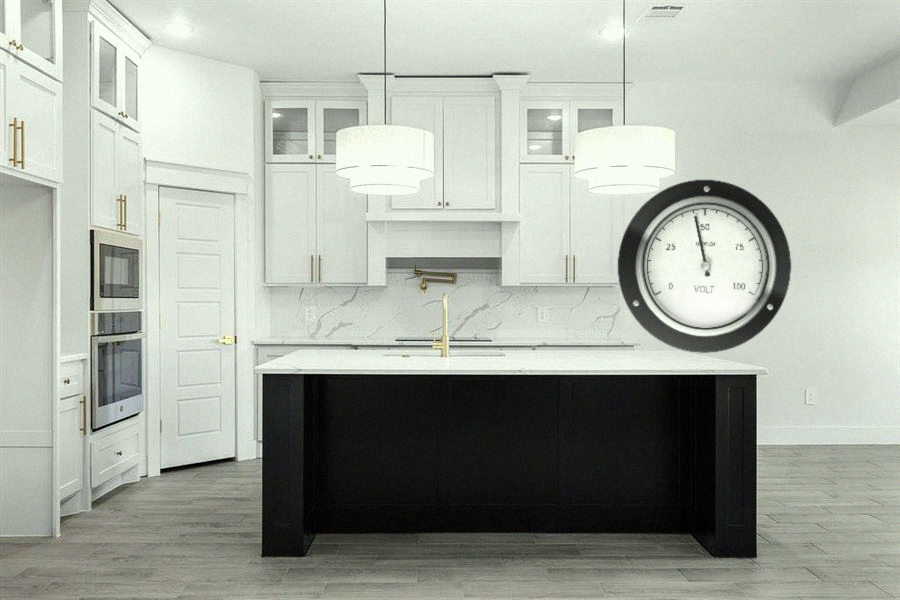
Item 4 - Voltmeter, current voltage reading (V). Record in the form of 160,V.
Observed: 45,V
